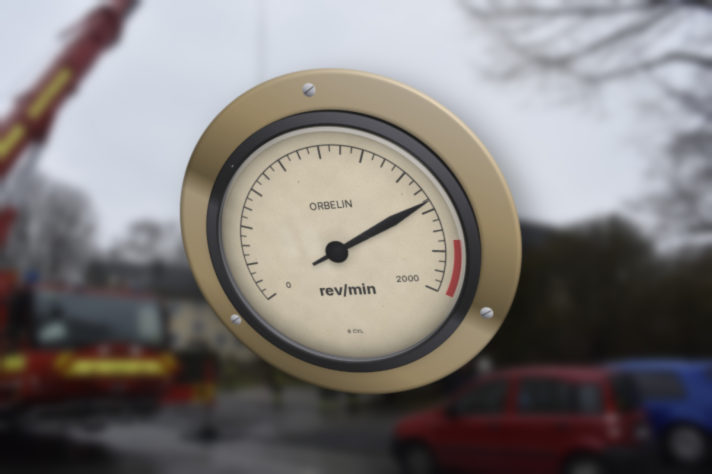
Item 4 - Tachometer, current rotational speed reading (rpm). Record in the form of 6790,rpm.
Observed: 1550,rpm
